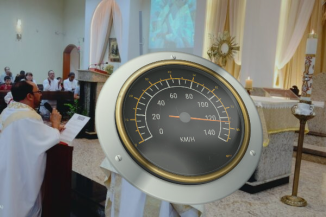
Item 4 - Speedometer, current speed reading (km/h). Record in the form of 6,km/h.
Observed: 125,km/h
